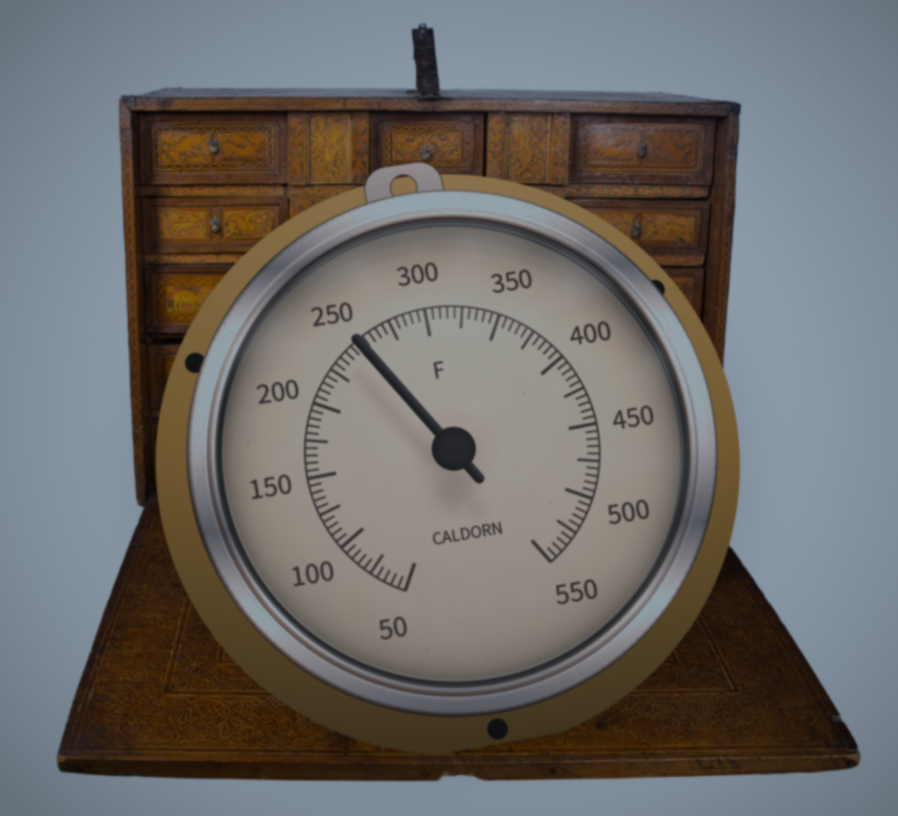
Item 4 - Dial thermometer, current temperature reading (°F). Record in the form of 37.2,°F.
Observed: 250,°F
